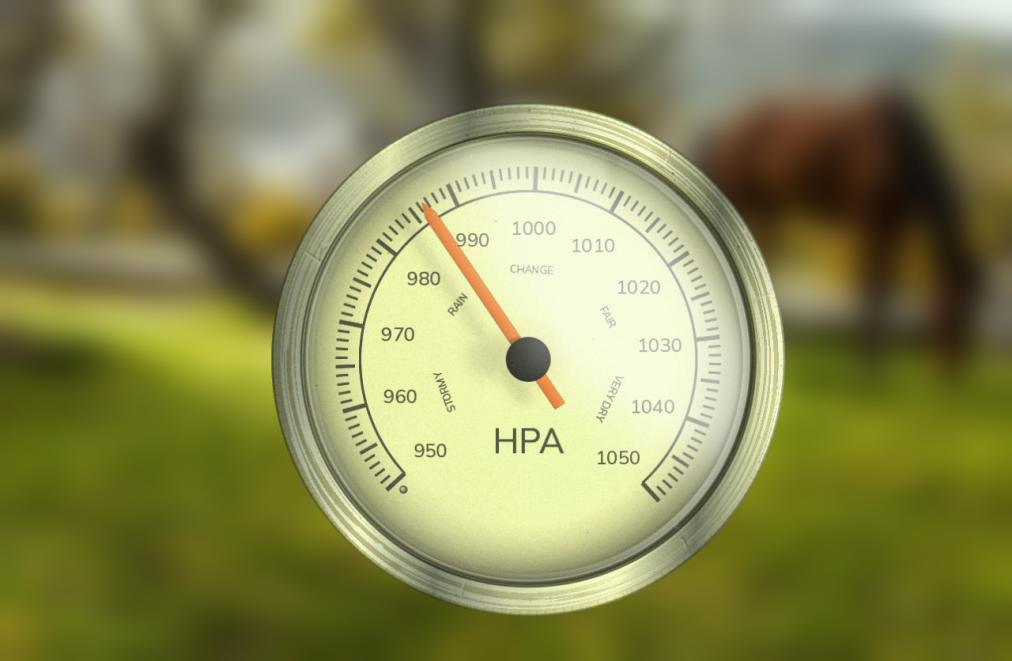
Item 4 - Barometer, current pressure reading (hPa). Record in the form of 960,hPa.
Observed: 986.5,hPa
